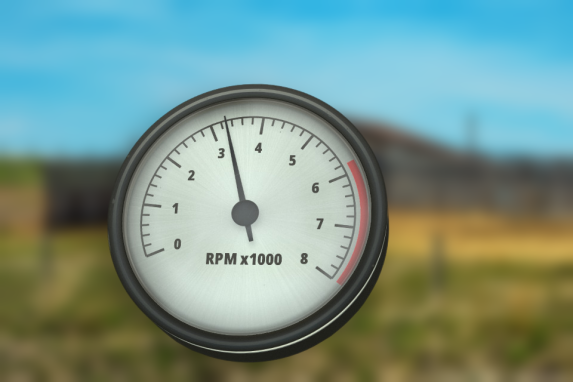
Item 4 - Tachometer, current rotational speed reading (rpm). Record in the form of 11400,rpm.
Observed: 3300,rpm
